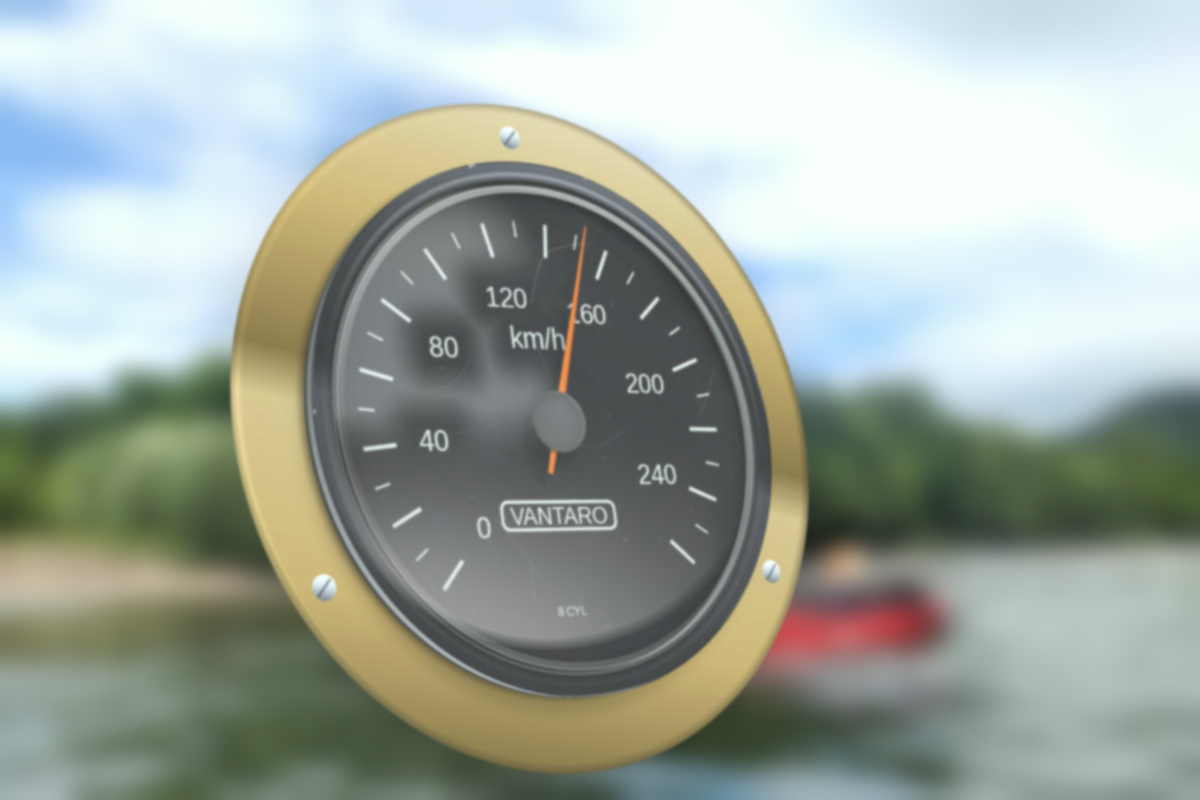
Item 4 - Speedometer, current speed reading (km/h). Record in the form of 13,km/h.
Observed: 150,km/h
